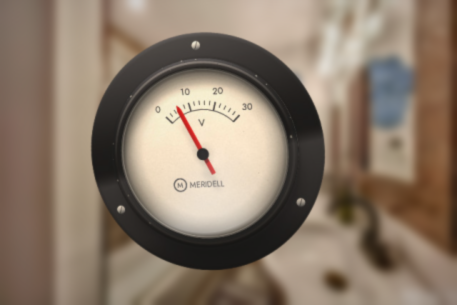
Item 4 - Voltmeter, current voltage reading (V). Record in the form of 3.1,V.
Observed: 6,V
